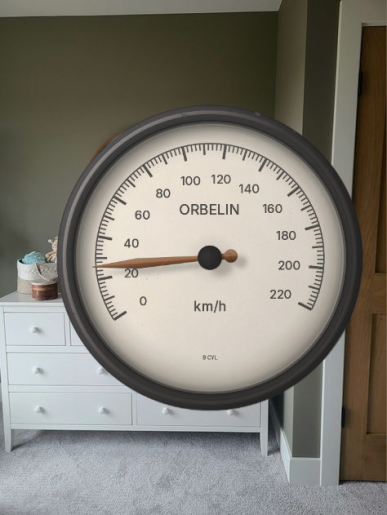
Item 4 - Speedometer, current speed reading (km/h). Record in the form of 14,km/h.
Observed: 26,km/h
